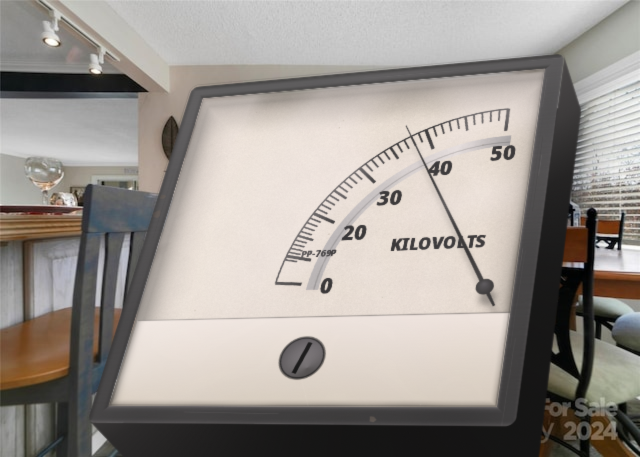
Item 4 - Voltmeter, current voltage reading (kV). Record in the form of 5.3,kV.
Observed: 38,kV
